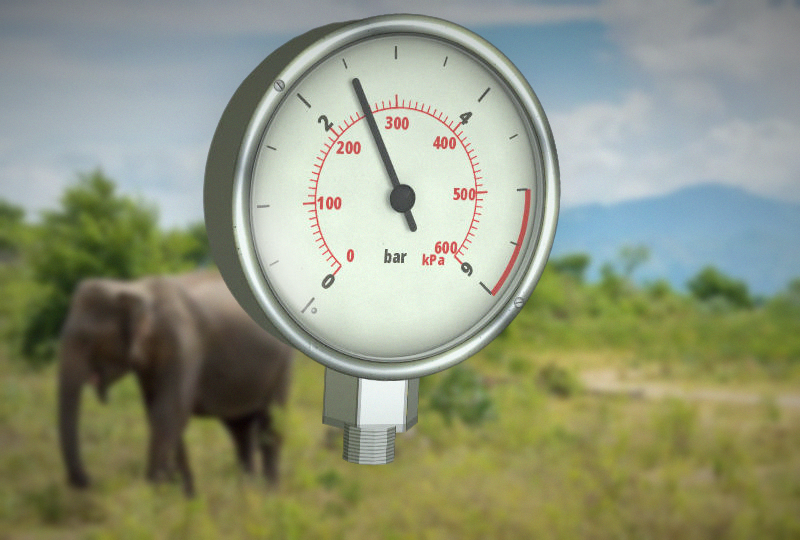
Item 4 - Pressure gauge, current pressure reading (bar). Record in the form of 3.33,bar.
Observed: 2.5,bar
